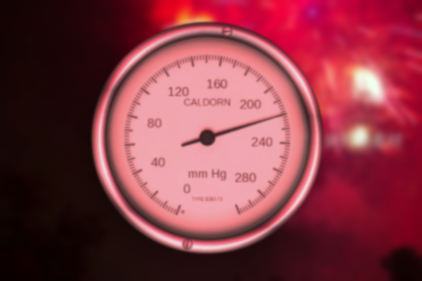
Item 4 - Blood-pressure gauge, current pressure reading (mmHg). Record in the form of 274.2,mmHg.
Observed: 220,mmHg
